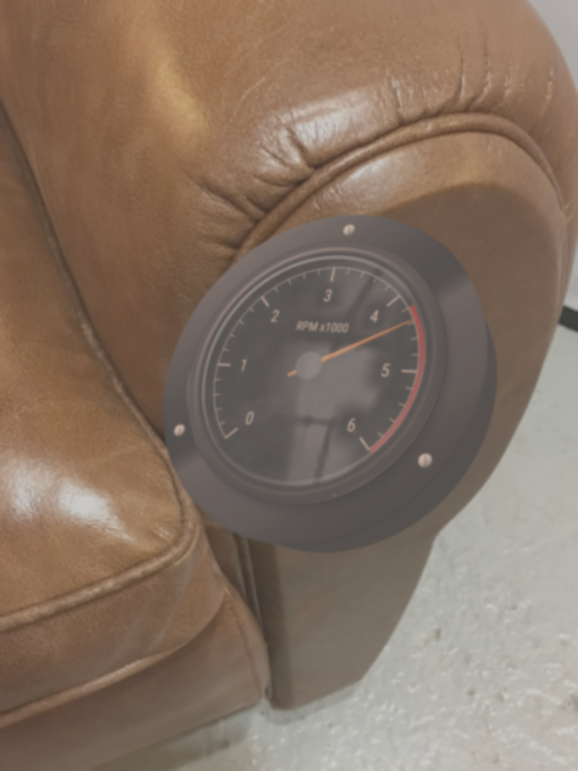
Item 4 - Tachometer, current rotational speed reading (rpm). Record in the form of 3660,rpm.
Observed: 4400,rpm
